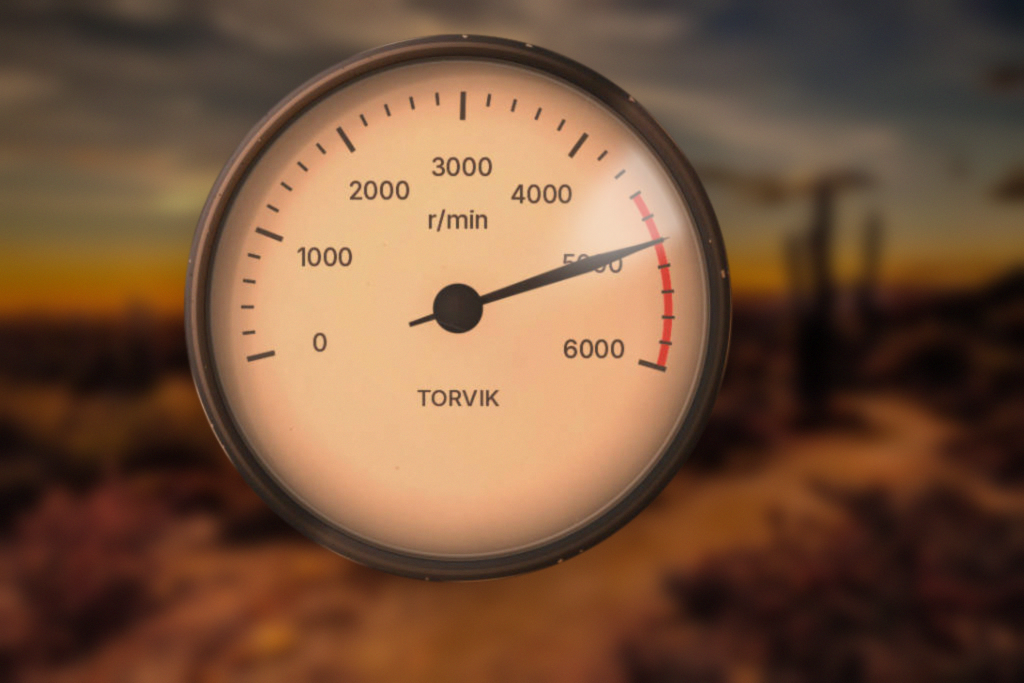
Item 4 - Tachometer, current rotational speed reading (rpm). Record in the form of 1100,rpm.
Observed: 5000,rpm
